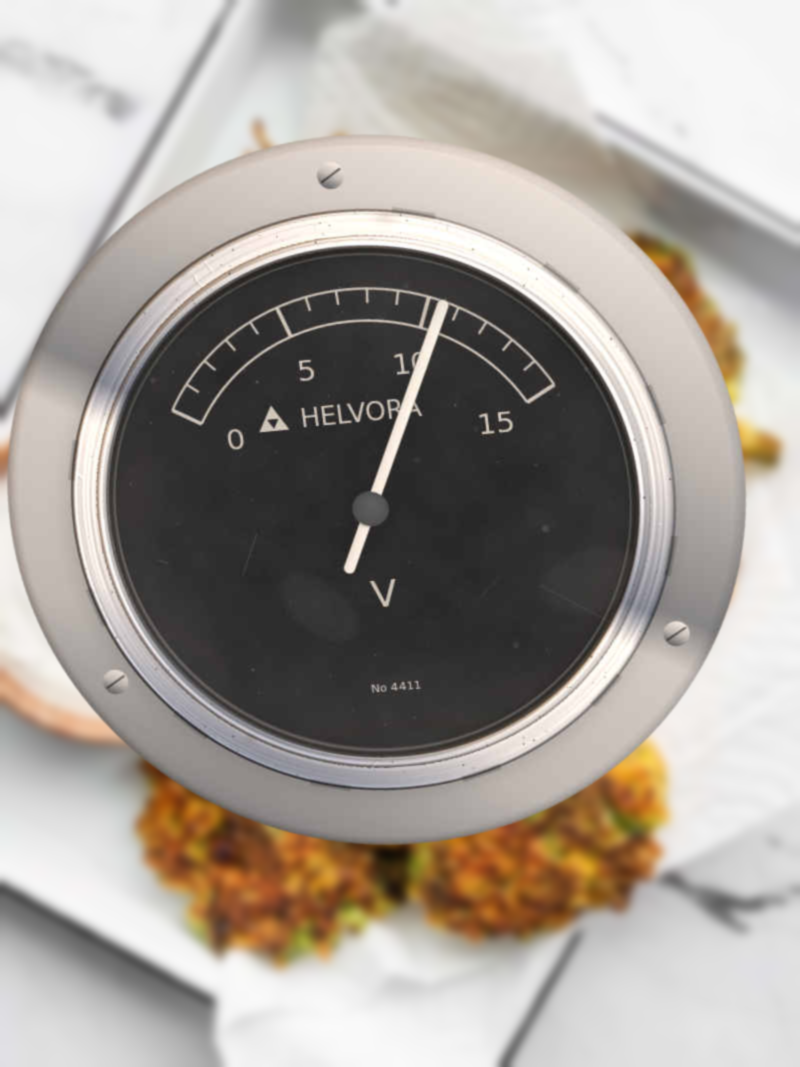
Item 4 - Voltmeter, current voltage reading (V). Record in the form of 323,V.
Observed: 10.5,V
